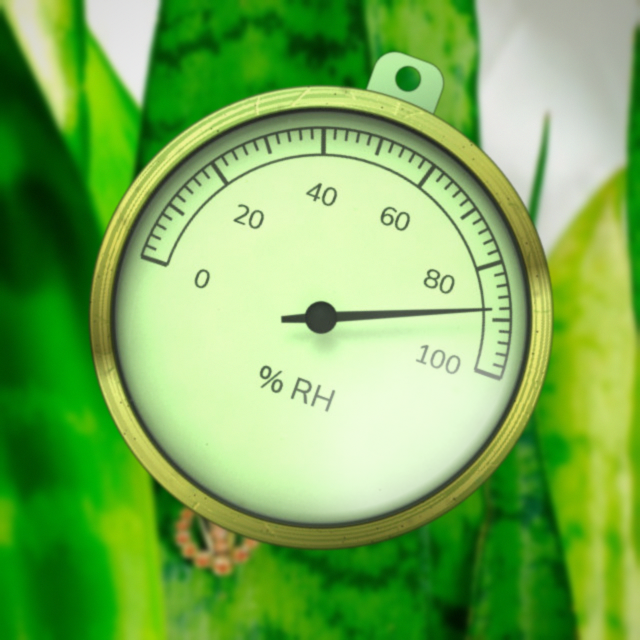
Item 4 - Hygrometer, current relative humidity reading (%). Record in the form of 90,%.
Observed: 88,%
